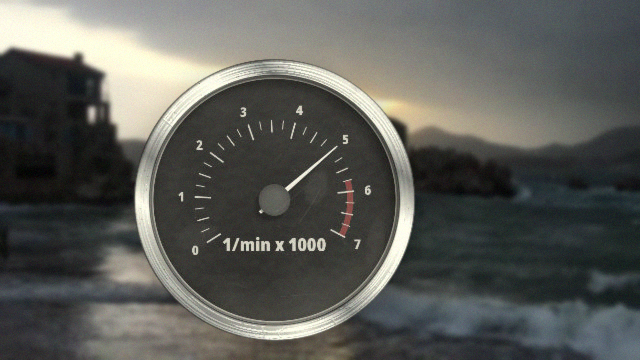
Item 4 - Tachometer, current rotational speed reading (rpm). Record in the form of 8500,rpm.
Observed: 5000,rpm
